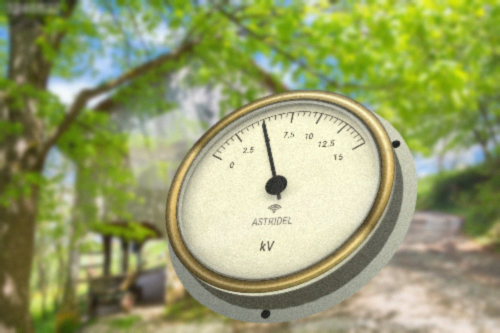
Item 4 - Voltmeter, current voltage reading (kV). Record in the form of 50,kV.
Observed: 5,kV
